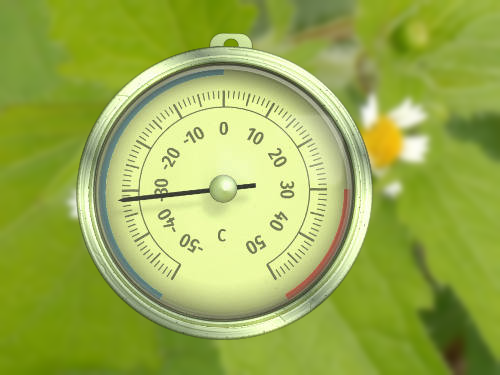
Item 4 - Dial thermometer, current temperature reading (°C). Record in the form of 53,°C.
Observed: -32,°C
